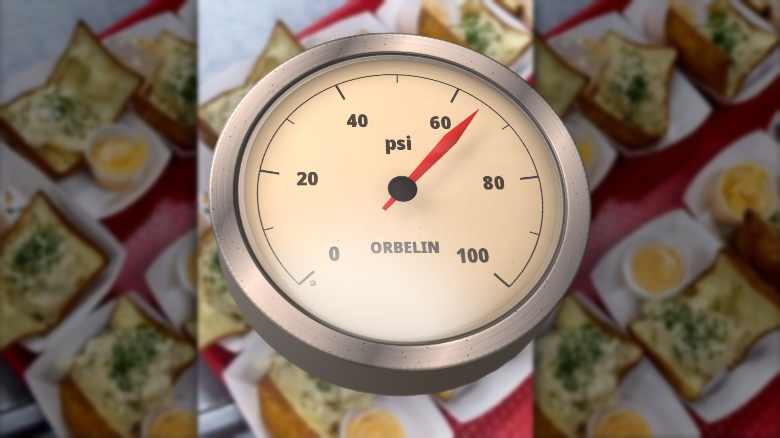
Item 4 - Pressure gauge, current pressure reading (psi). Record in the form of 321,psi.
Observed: 65,psi
